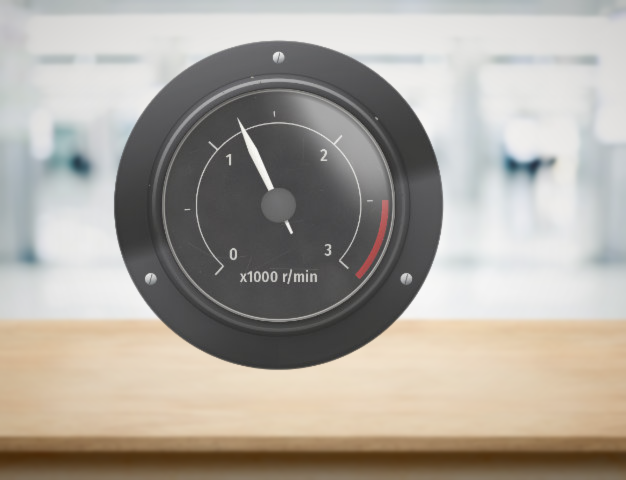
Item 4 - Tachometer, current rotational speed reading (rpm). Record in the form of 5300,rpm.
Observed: 1250,rpm
